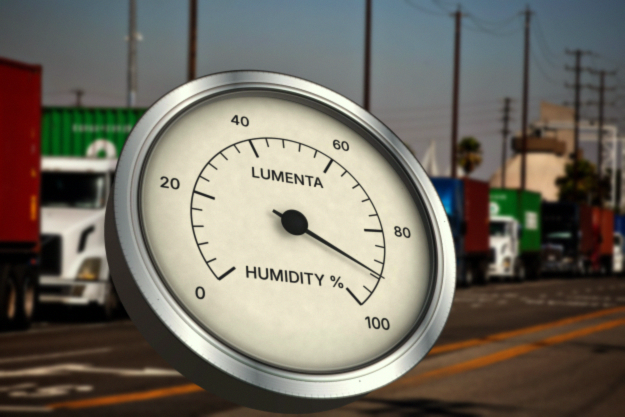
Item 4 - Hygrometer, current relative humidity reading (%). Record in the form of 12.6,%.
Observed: 92,%
